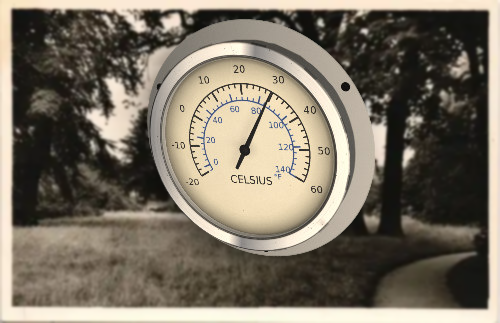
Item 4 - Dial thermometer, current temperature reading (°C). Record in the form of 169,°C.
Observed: 30,°C
